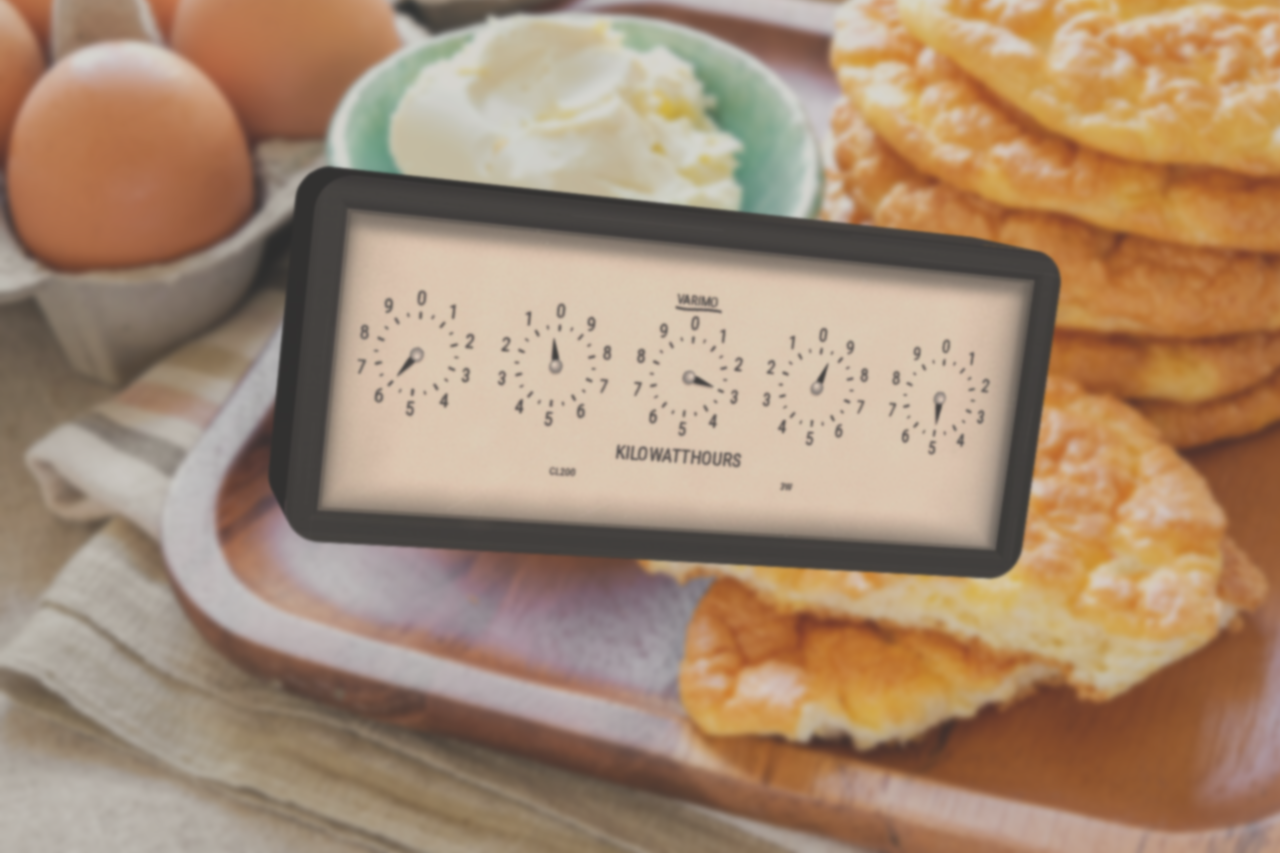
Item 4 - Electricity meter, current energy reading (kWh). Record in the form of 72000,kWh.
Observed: 60295,kWh
